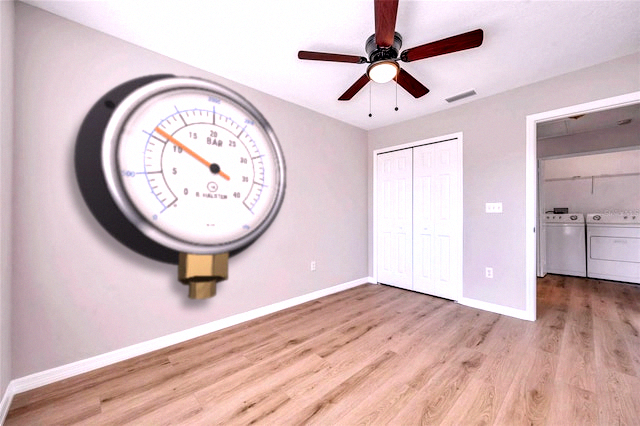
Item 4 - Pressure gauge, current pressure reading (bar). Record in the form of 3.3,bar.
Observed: 11,bar
